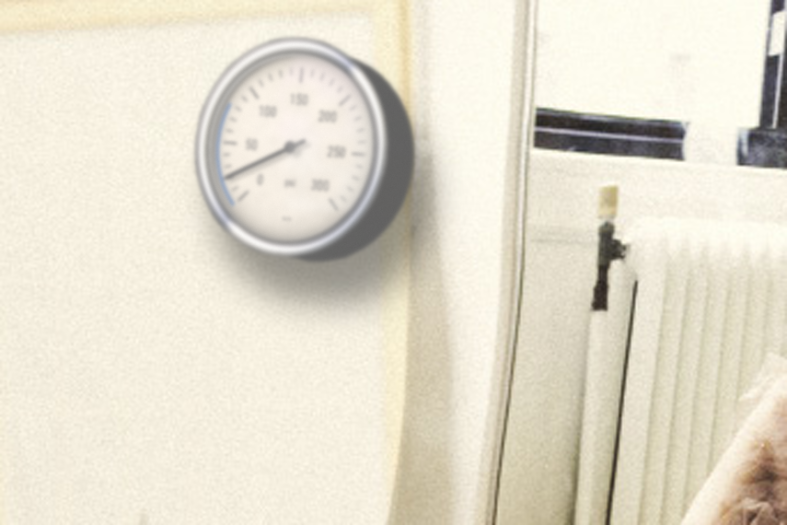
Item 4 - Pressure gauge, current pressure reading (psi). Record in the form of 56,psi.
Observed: 20,psi
